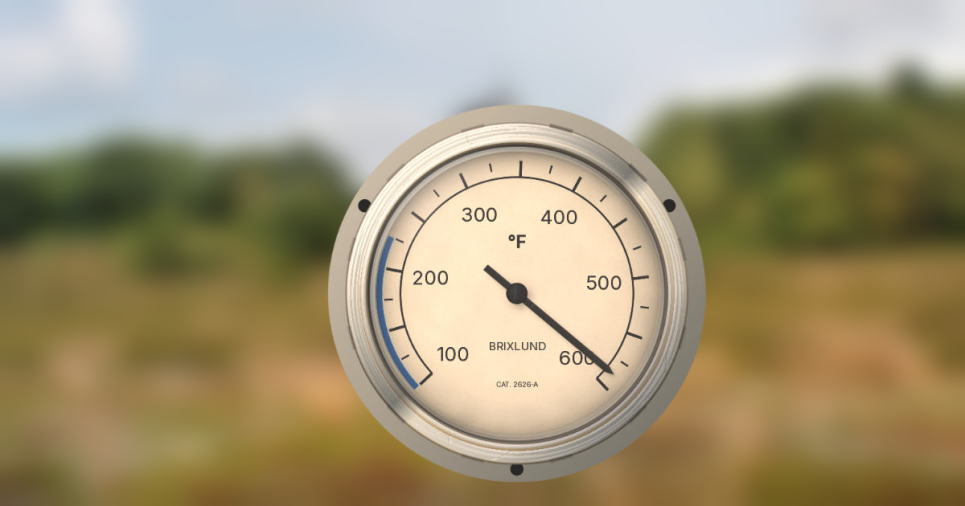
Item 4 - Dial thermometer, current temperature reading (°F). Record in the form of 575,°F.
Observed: 587.5,°F
